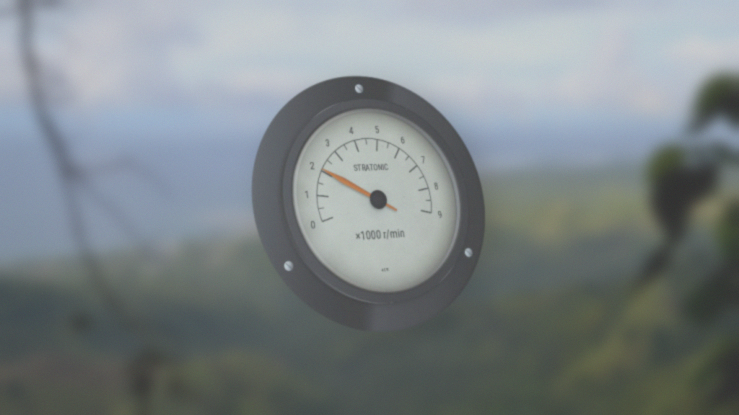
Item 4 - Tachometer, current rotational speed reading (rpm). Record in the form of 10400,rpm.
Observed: 2000,rpm
